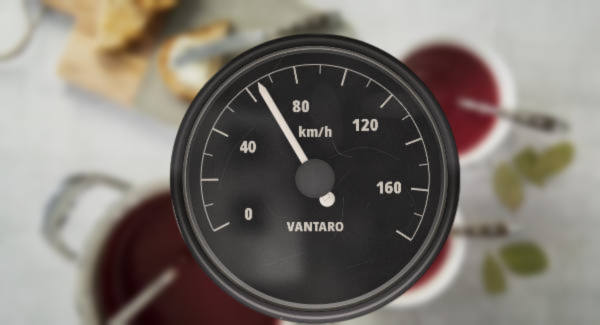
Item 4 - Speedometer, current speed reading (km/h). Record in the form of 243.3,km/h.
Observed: 65,km/h
